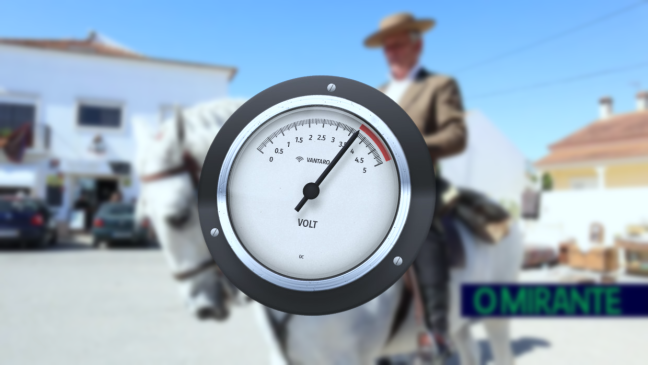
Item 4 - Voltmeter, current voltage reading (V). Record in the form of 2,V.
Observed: 3.75,V
